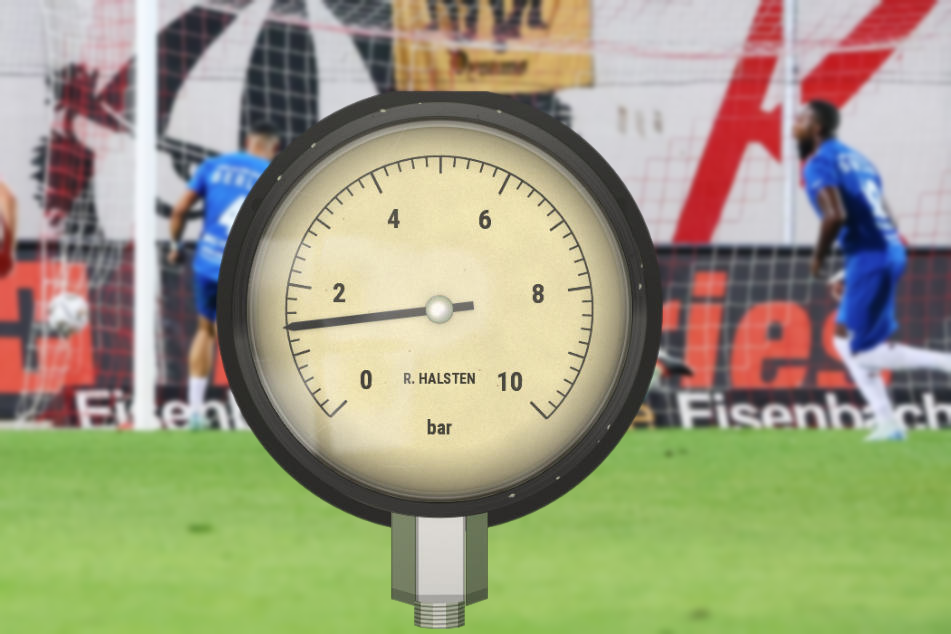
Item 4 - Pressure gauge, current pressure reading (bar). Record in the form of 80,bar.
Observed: 1.4,bar
